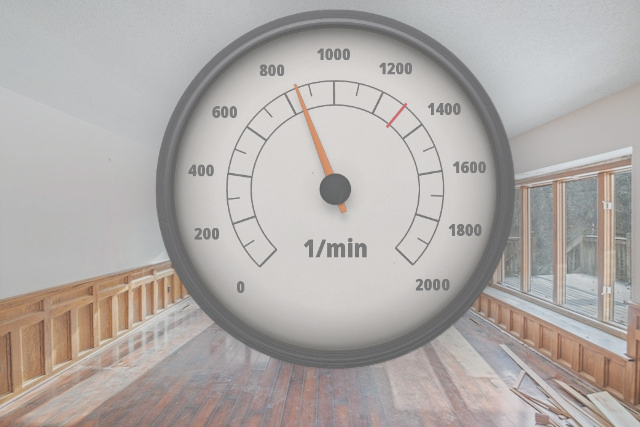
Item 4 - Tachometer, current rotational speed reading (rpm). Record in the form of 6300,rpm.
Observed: 850,rpm
